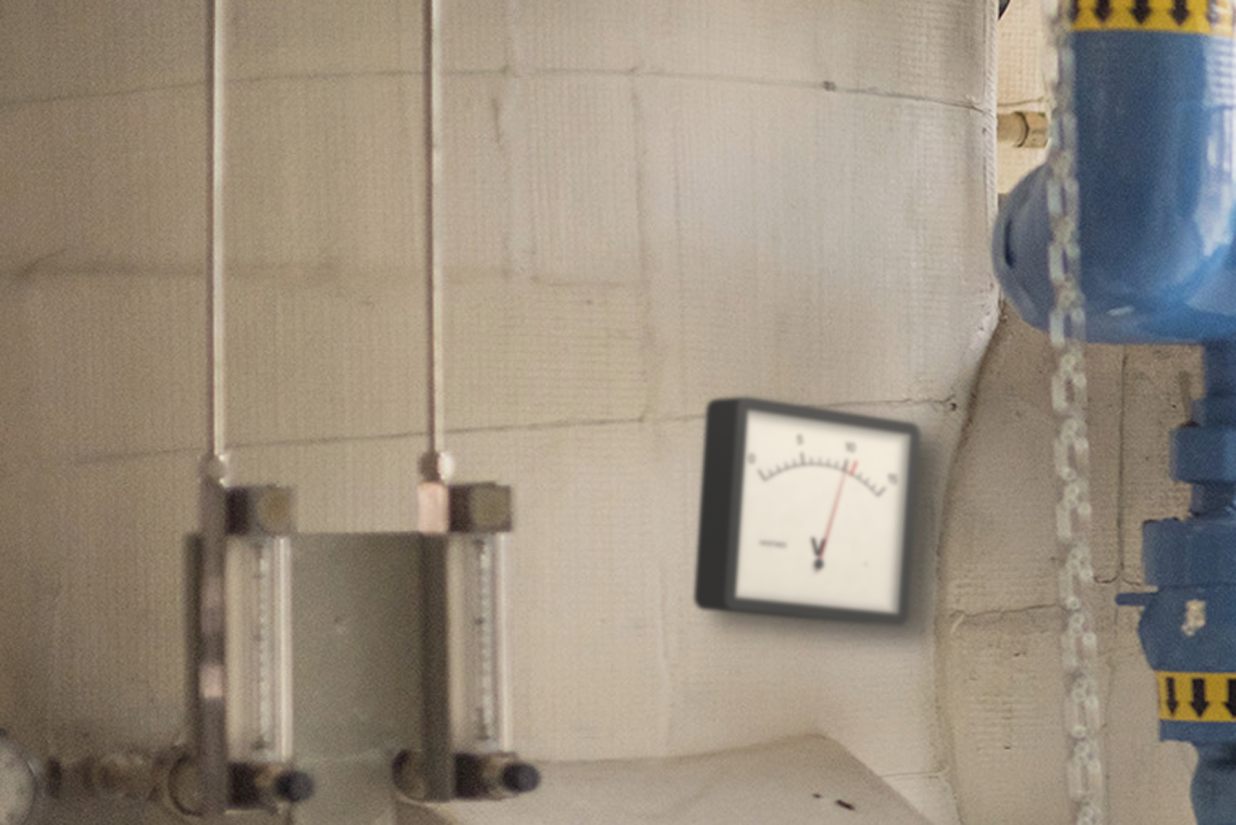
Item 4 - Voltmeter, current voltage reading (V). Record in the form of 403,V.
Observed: 10,V
